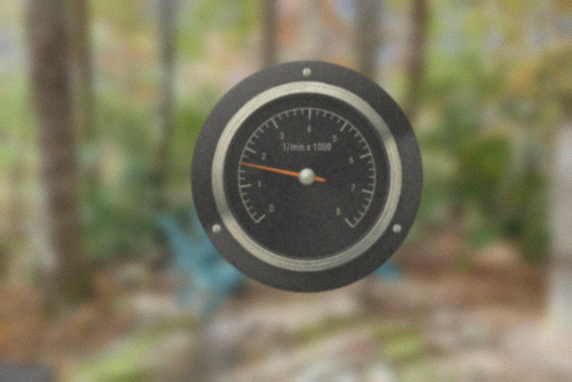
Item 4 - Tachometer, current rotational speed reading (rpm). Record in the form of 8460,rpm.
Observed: 1600,rpm
